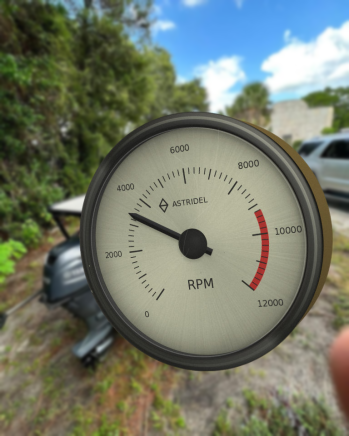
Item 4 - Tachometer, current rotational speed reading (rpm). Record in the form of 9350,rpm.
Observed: 3400,rpm
